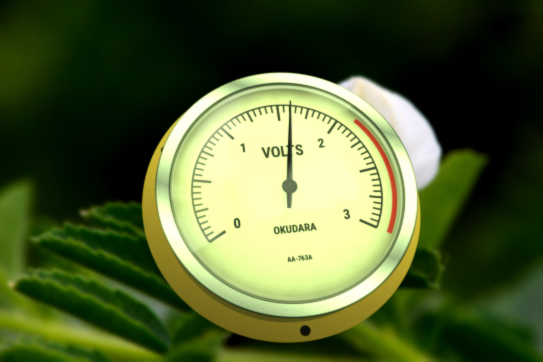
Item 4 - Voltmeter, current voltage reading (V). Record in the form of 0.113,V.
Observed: 1.6,V
